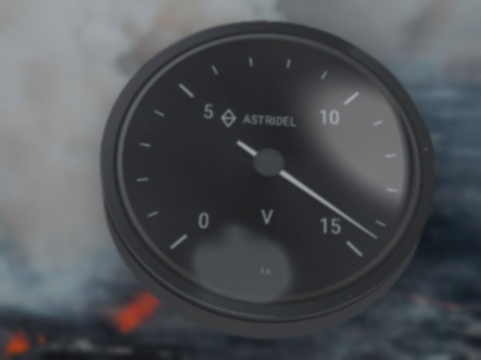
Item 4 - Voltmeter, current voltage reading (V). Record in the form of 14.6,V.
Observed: 14.5,V
